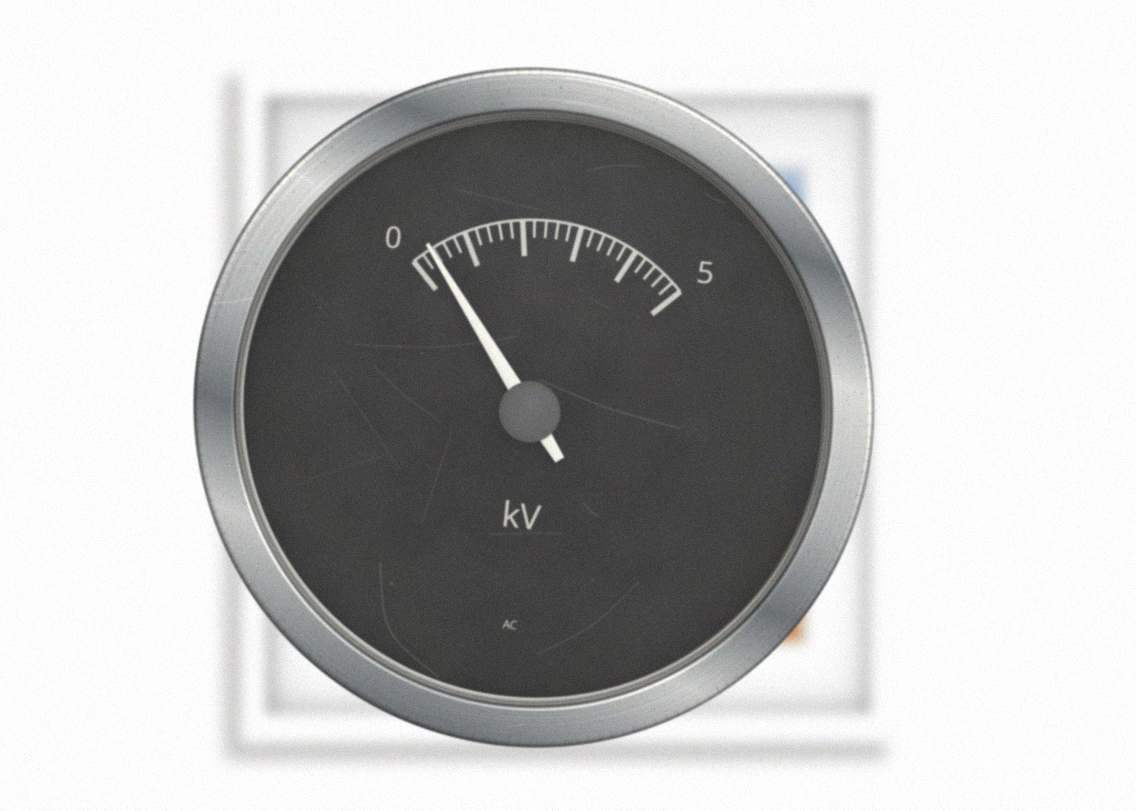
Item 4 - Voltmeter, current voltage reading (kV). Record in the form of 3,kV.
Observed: 0.4,kV
